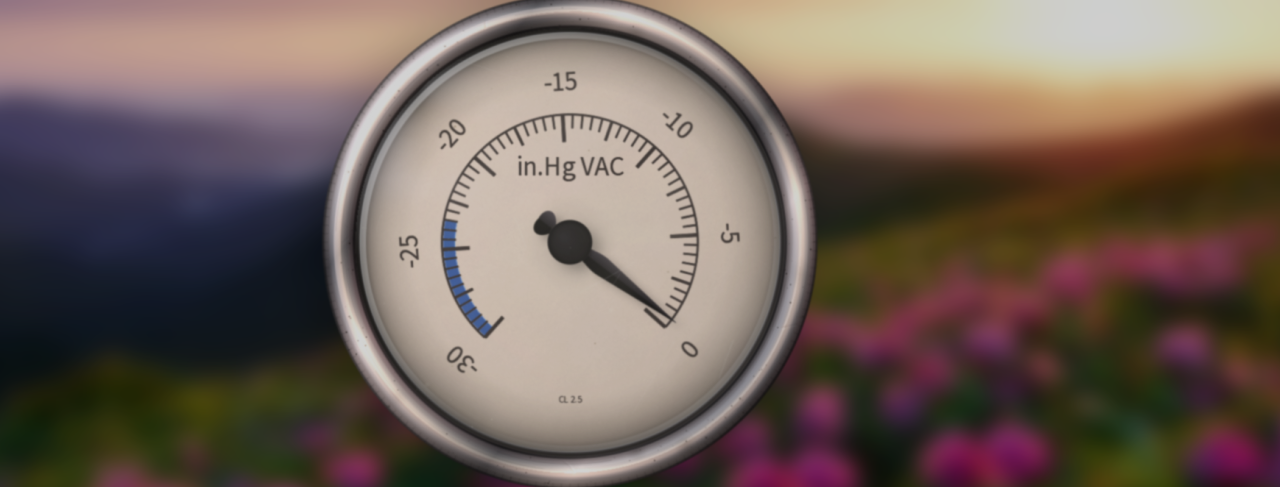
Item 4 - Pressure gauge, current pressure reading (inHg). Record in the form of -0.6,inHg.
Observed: -0.5,inHg
